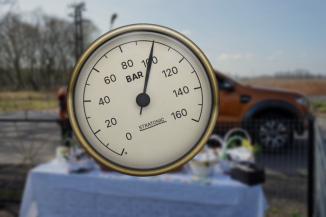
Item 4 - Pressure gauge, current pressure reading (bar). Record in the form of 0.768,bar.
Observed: 100,bar
